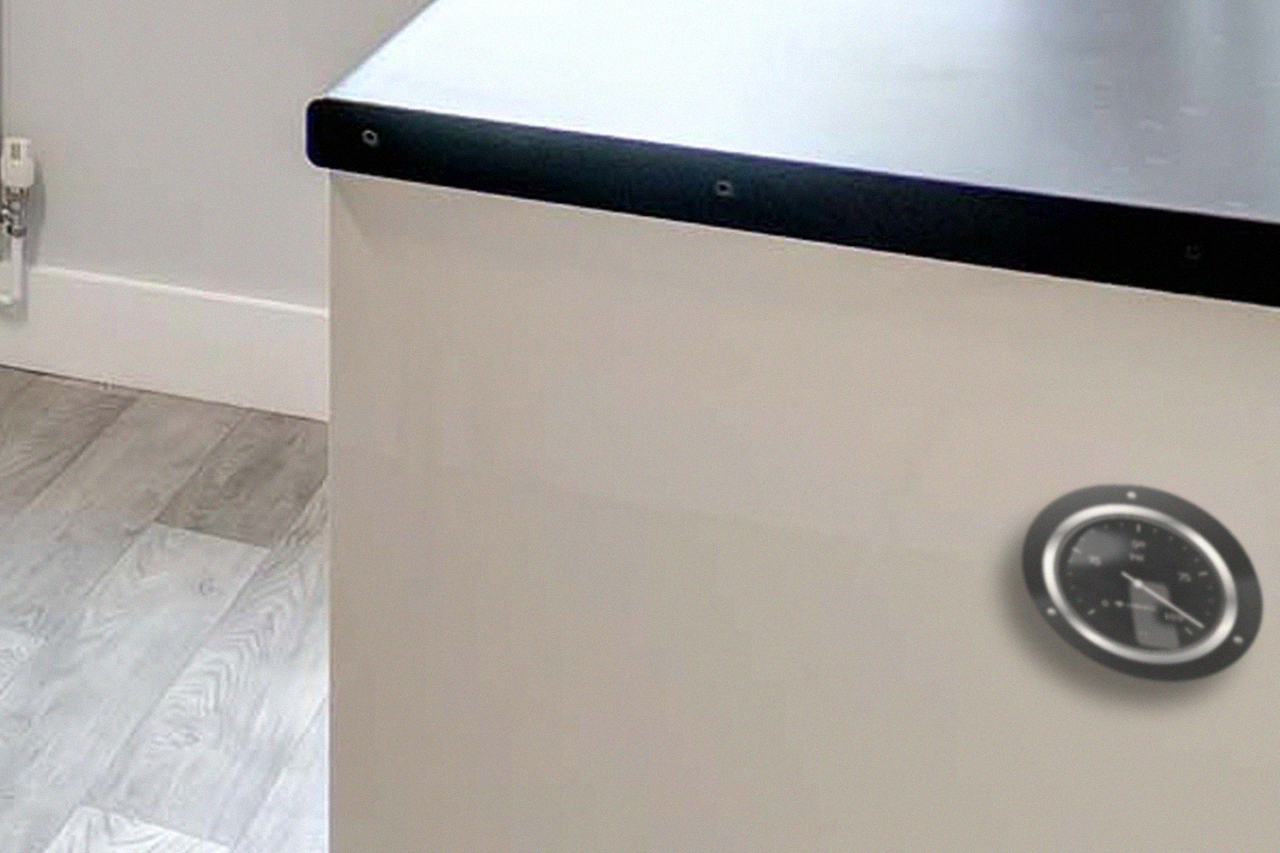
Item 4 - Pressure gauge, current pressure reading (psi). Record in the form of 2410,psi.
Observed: 95,psi
